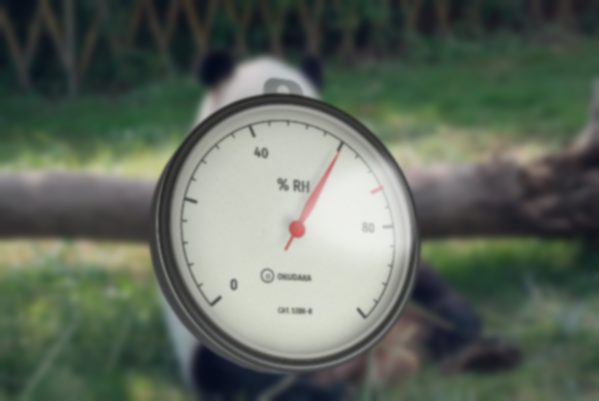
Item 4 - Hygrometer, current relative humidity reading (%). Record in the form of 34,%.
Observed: 60,%
